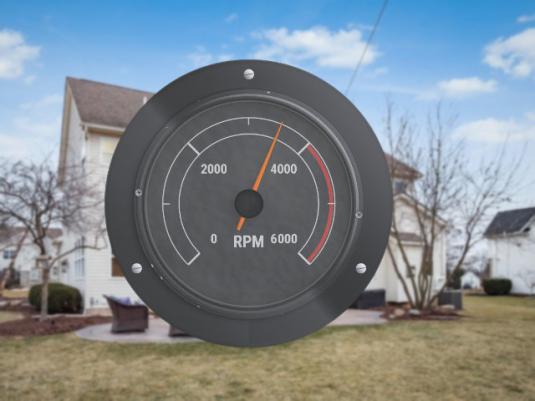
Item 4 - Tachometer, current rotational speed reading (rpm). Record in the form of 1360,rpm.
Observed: 3500,rpm
